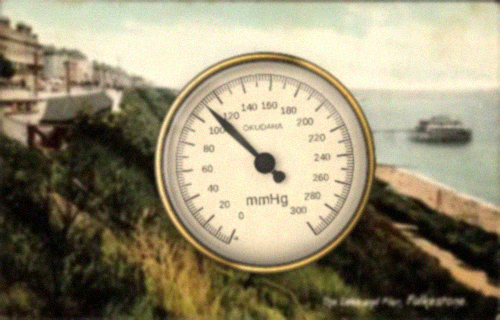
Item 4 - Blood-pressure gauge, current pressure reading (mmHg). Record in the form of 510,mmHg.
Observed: 110,mmHg
